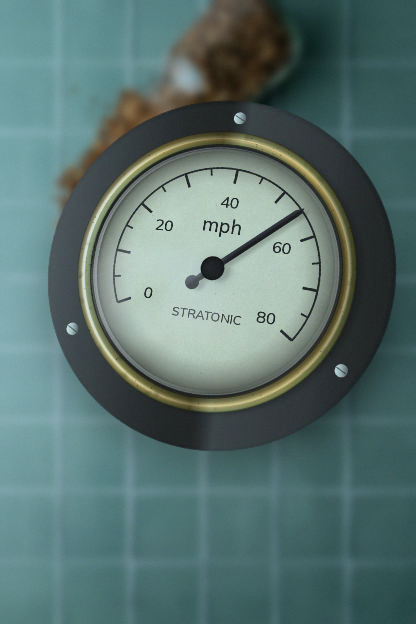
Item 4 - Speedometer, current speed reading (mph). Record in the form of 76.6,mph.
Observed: 55,mph
